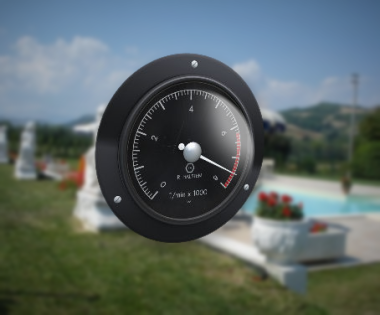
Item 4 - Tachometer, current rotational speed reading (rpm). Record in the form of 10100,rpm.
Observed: 7500,rpm
